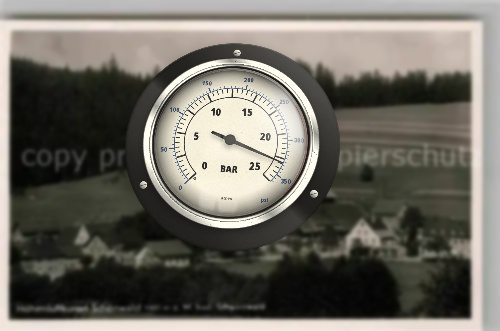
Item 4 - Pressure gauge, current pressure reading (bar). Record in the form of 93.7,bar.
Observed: 23,bar
